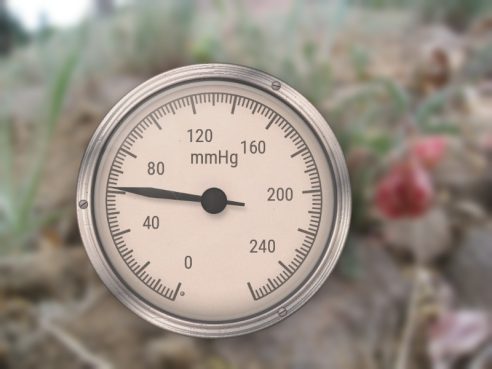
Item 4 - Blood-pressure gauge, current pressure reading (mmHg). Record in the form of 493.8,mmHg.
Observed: 62,mmHg
